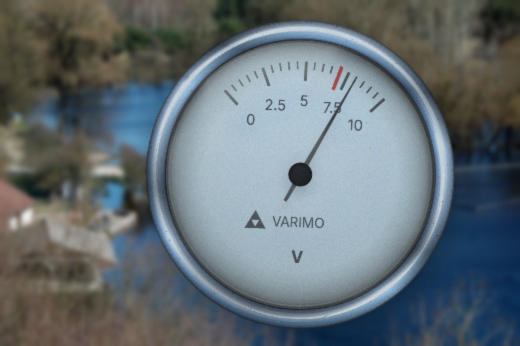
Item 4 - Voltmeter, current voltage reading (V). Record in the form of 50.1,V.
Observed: 8,V
